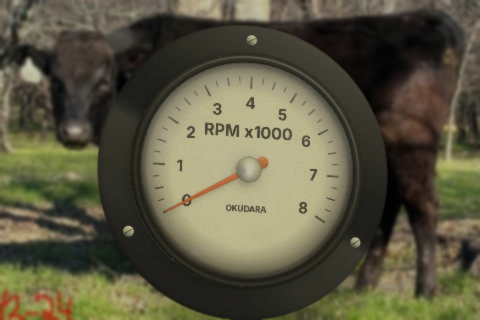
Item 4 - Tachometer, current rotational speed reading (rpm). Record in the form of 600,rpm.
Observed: 0,rpm
